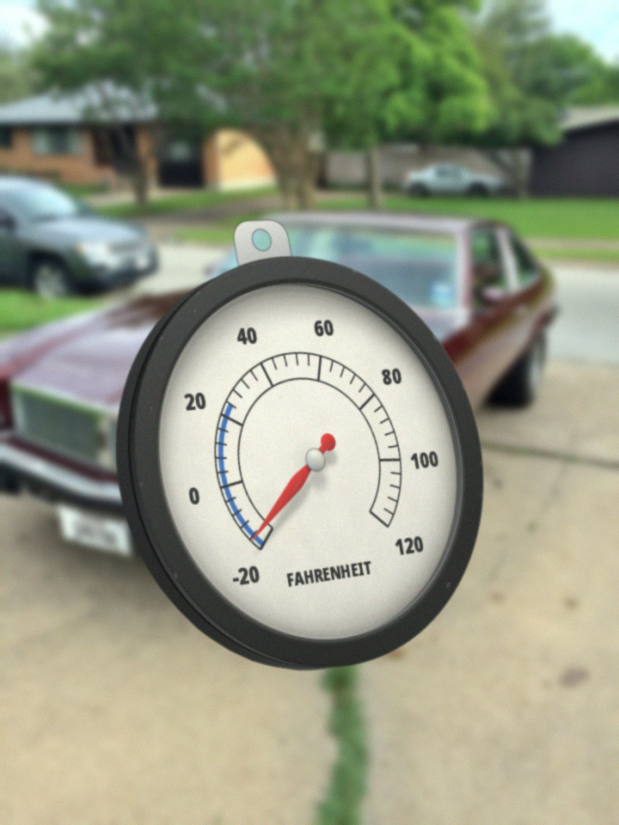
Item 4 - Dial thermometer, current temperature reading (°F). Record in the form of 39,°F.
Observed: -16,°F
